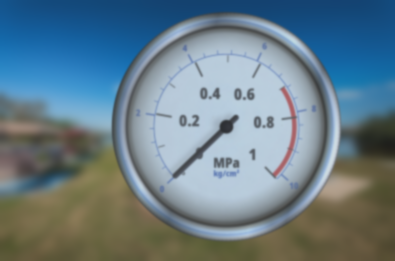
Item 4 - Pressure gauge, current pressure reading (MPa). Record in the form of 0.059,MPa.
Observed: 0,MPa
